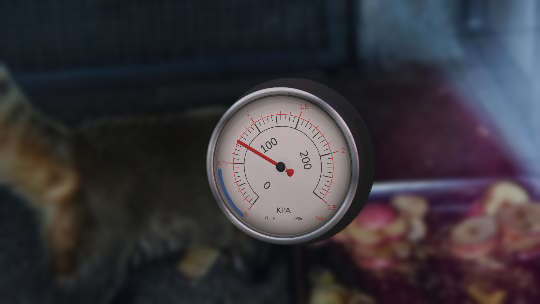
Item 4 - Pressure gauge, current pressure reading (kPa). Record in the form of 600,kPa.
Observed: 75,kPa
